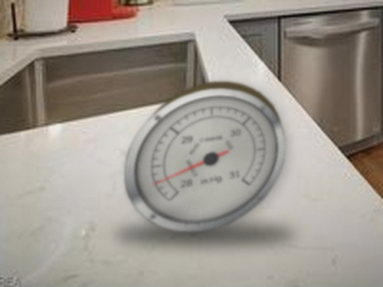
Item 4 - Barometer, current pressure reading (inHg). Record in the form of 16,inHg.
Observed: 28.3,inHg
